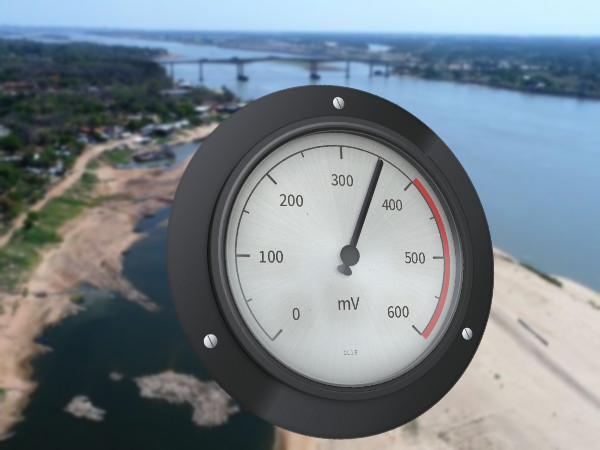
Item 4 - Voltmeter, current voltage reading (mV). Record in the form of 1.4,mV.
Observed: 350,mV
